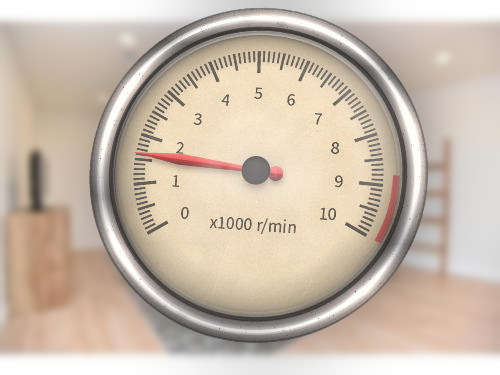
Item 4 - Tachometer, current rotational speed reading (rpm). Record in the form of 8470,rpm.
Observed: 1600,rpm
